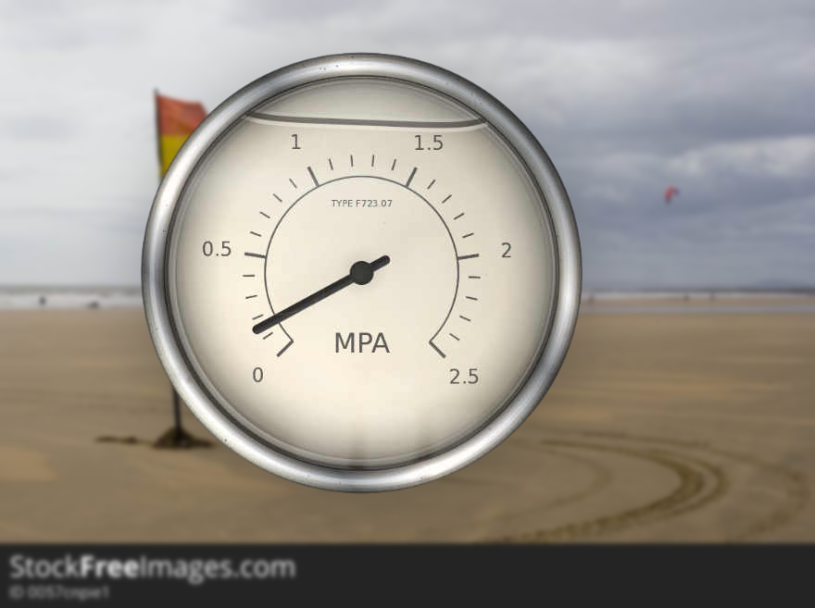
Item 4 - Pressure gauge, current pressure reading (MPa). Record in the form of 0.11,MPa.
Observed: 0.15,MPa
